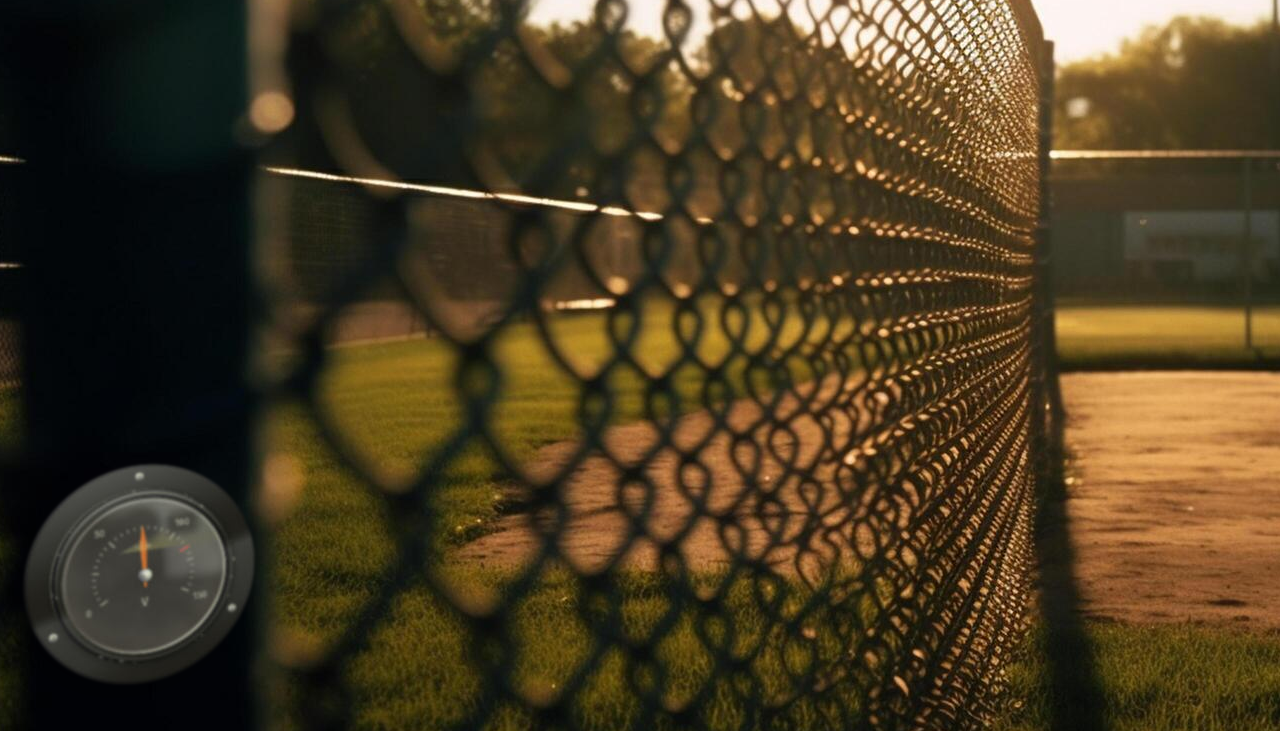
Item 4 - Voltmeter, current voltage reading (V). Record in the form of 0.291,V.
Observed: 75,V
